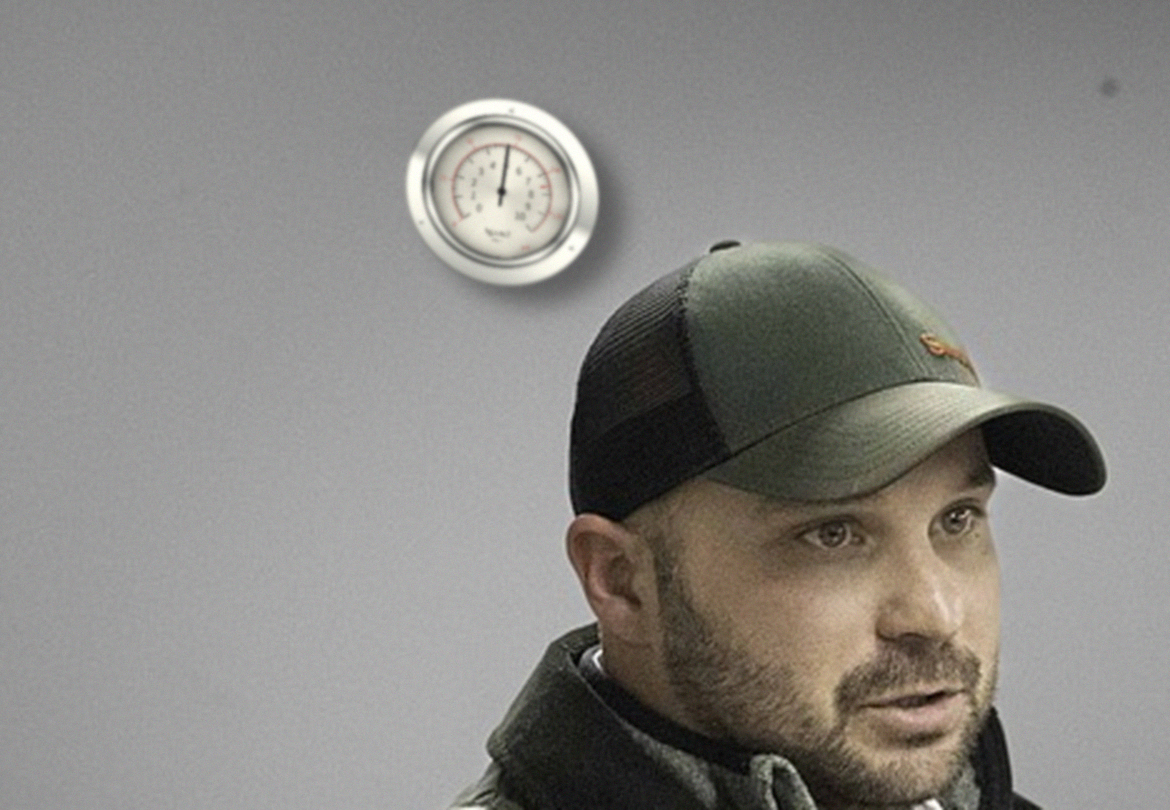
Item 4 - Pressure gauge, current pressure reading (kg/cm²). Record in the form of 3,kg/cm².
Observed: 5,kg/cm²
